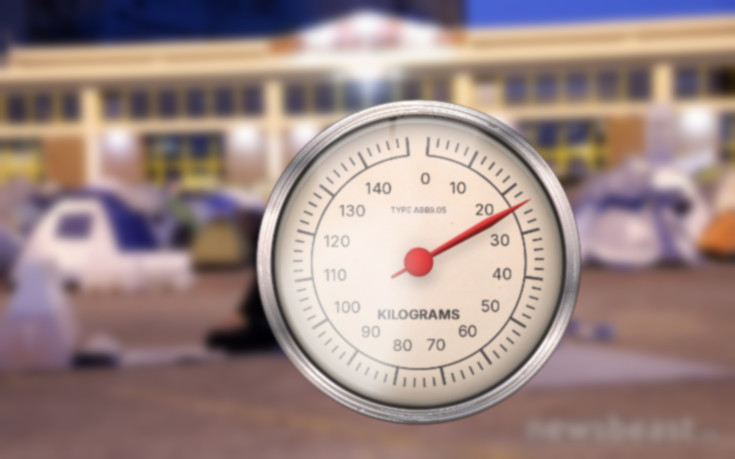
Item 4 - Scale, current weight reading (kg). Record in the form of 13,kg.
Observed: 24,kg
